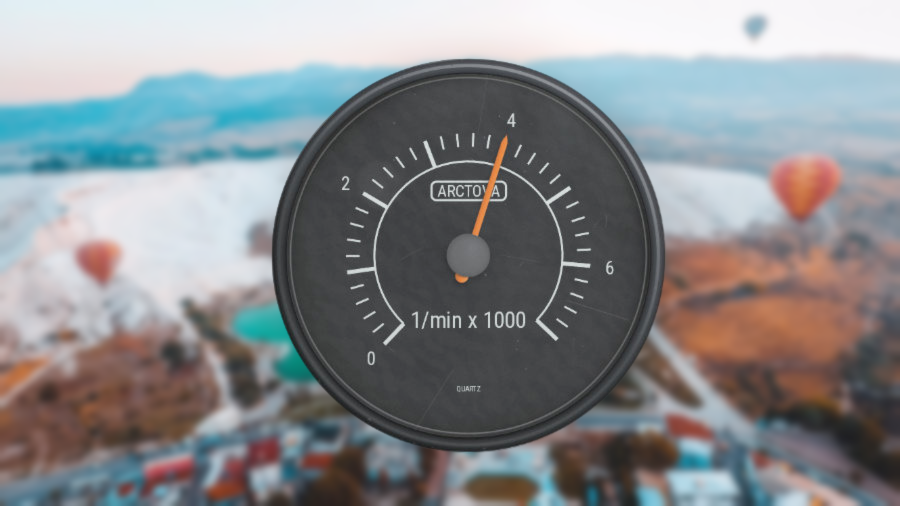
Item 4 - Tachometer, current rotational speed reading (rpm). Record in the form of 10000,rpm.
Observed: 4000,rpm
